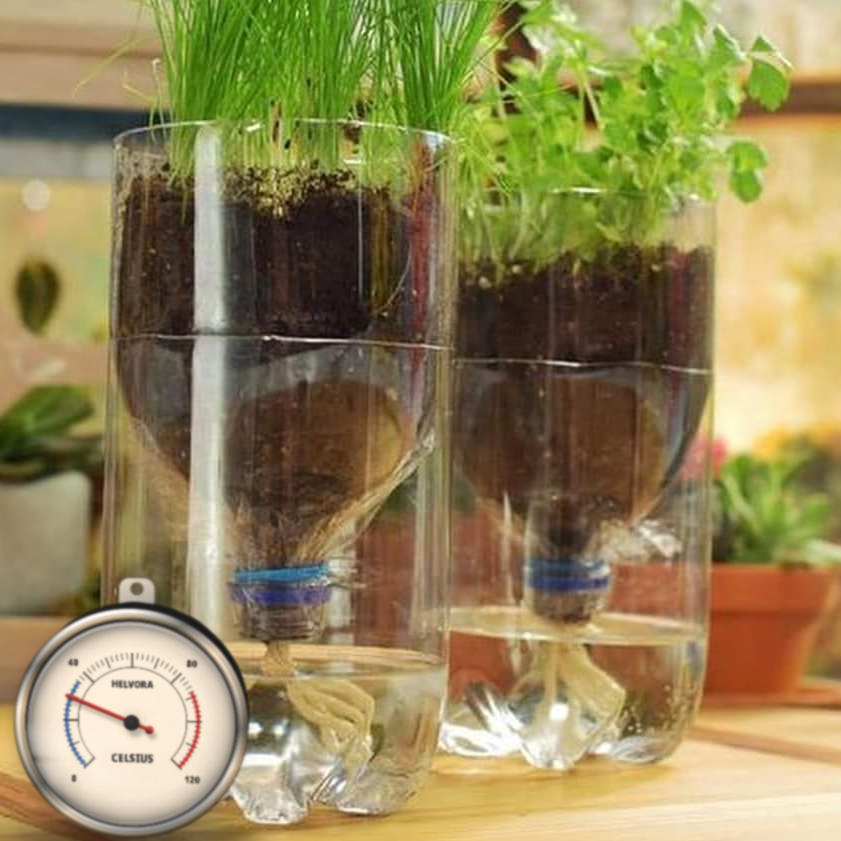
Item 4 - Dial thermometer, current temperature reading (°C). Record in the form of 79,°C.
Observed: 30,°C
